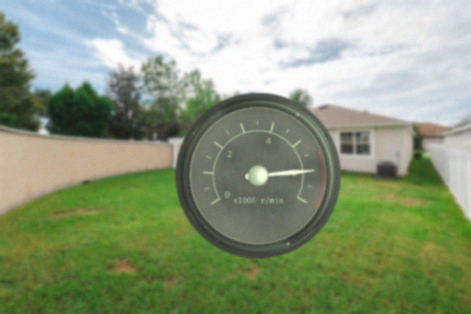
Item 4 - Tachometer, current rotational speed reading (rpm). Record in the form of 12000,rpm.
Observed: 6000,rpm
